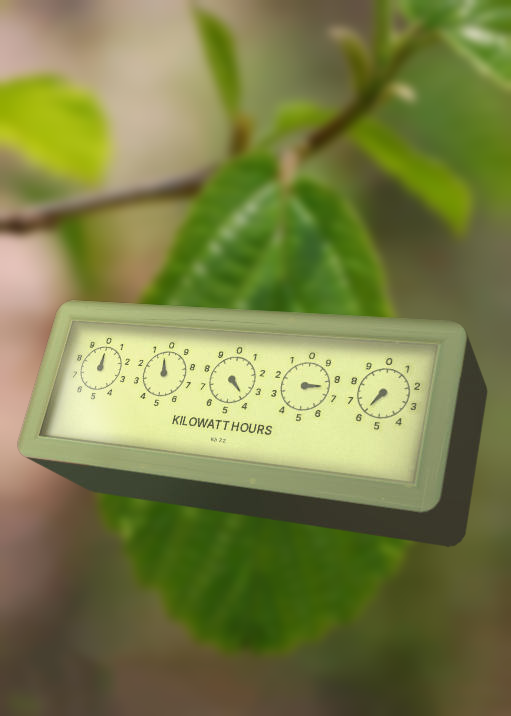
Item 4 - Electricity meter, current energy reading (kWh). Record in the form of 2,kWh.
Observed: 376,kWh
